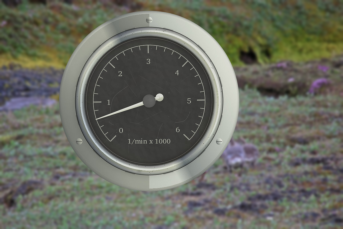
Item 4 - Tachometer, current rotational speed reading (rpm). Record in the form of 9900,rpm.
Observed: 600,rpm
